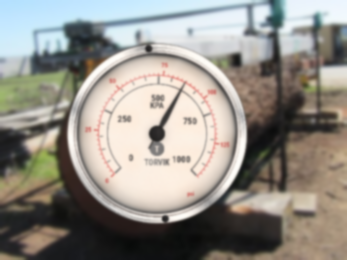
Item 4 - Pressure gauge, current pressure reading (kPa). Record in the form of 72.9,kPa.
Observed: 600,kPa
